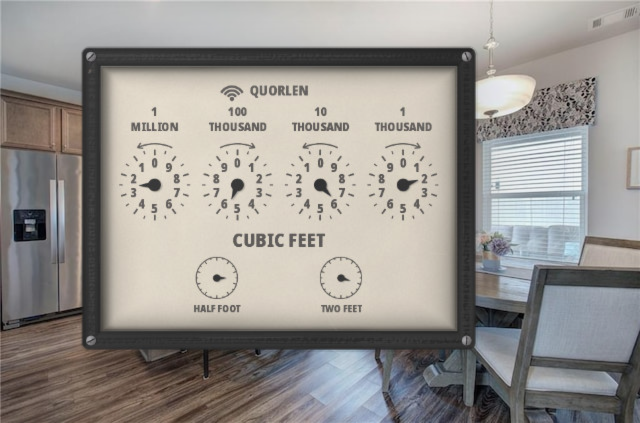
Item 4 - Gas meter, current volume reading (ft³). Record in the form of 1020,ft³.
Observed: 256200,ft³
